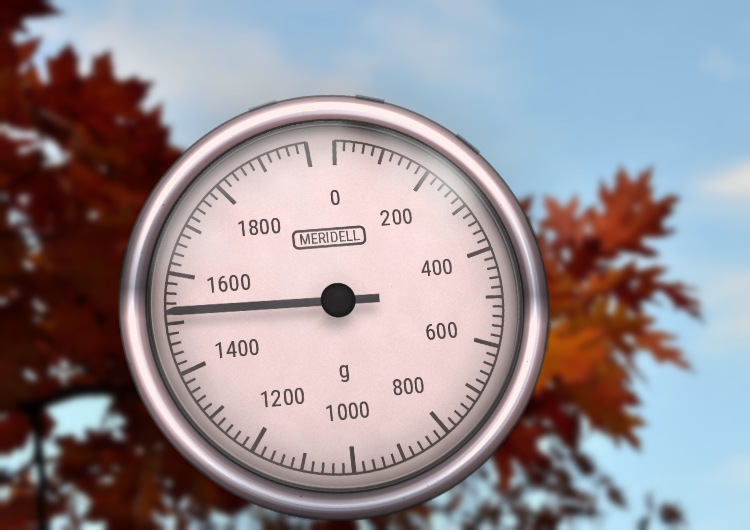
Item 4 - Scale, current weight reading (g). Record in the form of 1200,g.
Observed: 1520,g
